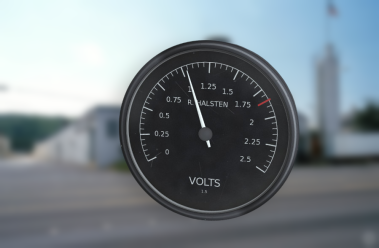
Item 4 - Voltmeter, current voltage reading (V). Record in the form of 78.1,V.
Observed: 1.05,V
